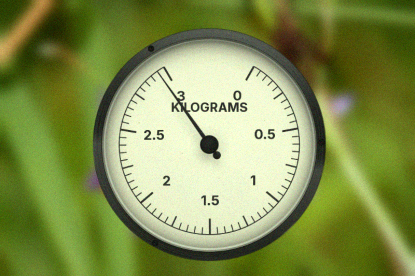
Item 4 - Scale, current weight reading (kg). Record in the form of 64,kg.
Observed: 2.95,kg
